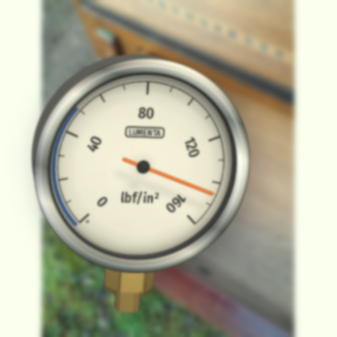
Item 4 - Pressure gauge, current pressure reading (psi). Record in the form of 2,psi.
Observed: 145,psi
